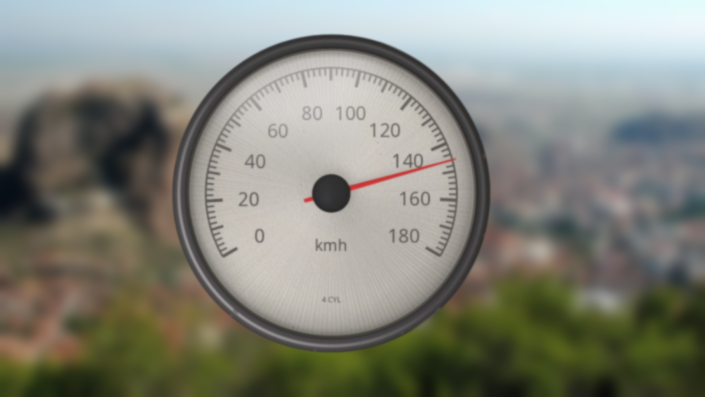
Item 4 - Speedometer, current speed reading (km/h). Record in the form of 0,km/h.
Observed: 146,km/h
